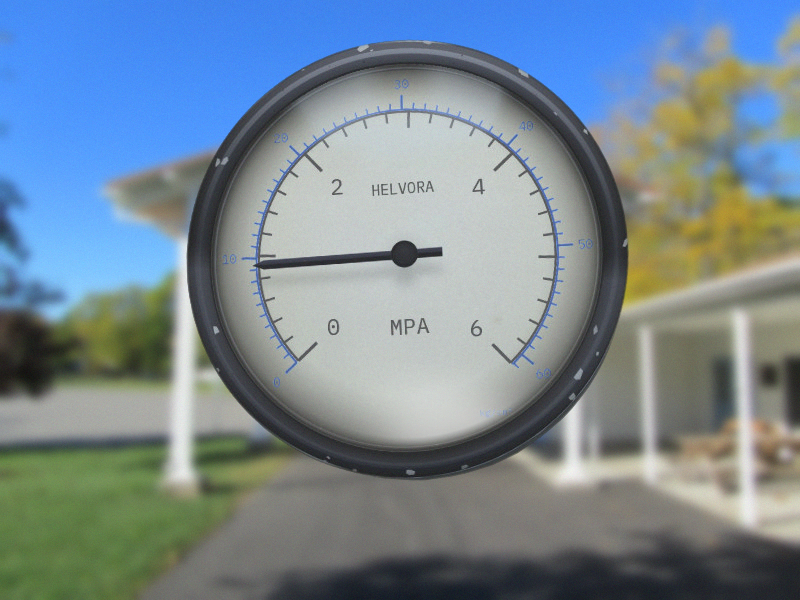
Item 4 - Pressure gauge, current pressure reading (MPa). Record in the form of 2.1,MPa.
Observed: 0.9,MPa
